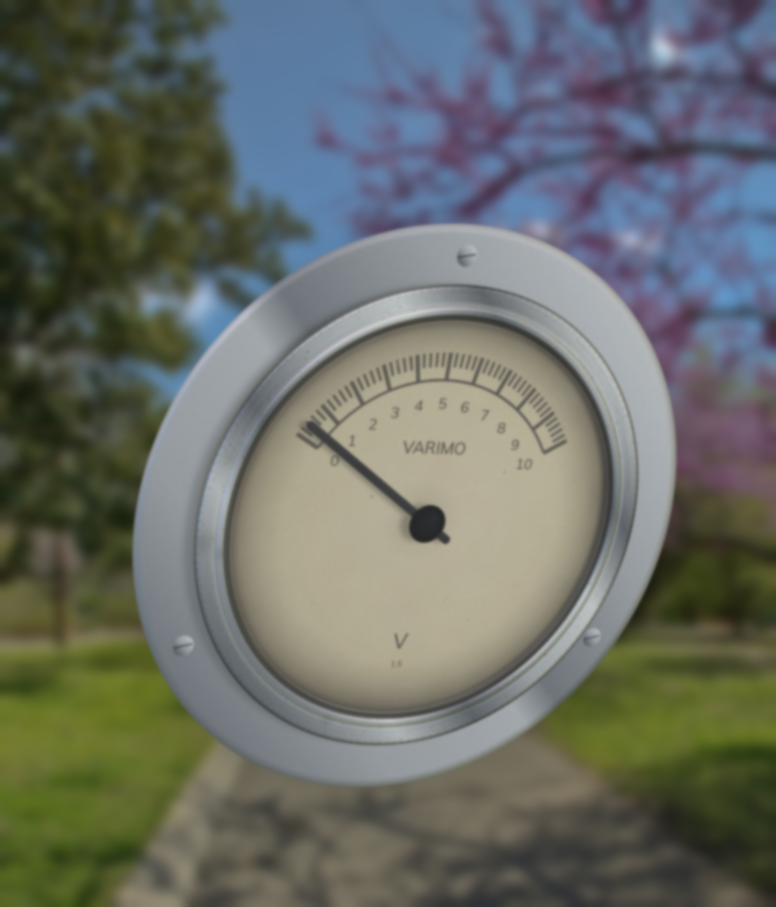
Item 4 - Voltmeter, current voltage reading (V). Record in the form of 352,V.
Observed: 0.4,V
